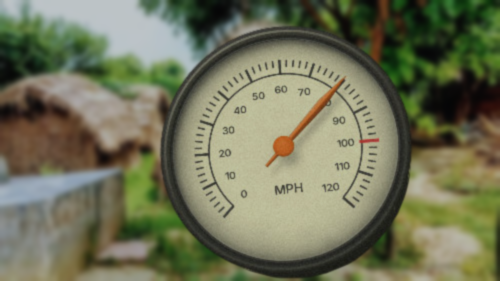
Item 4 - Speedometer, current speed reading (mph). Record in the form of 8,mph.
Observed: 80,mph
